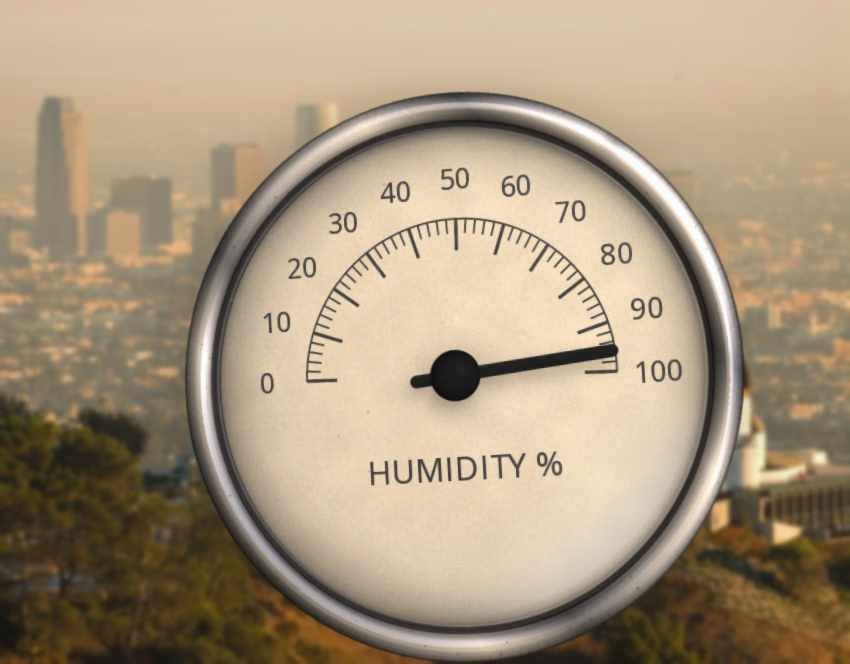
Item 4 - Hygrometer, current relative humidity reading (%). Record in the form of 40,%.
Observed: 96,%
